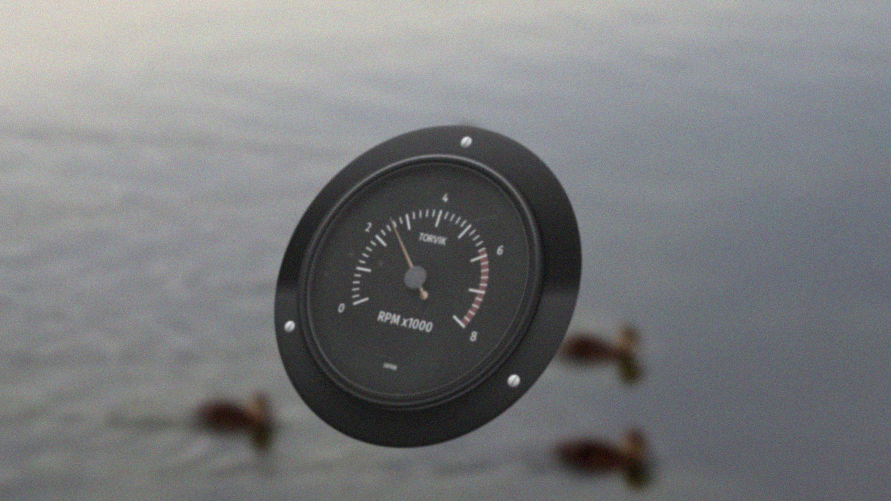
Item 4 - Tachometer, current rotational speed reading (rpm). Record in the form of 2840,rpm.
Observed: 2600,rpm
